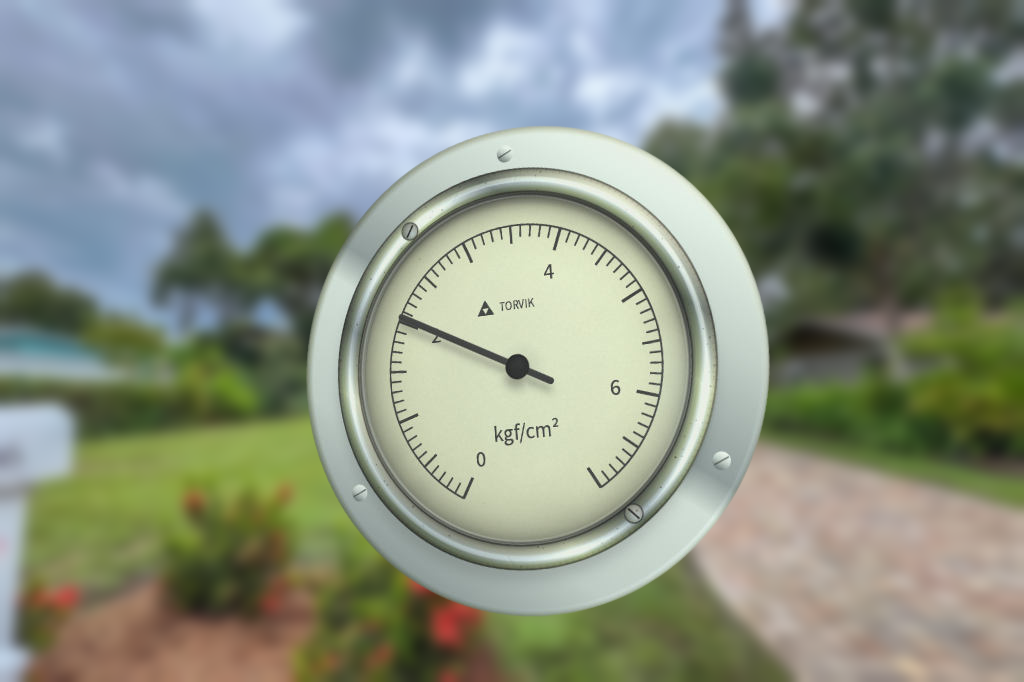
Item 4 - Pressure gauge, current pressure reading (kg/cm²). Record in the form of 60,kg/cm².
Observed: 2.05,kg/cm²
